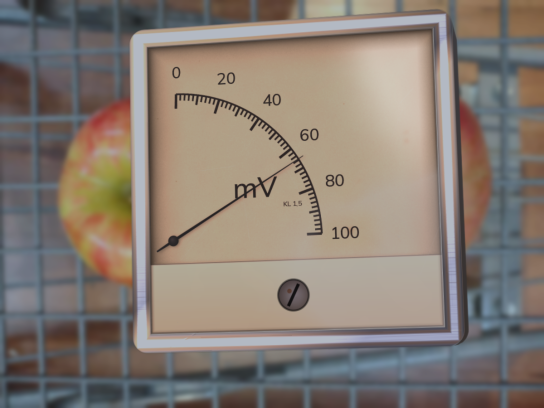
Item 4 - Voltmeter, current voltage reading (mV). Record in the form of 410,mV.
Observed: 66,mV
